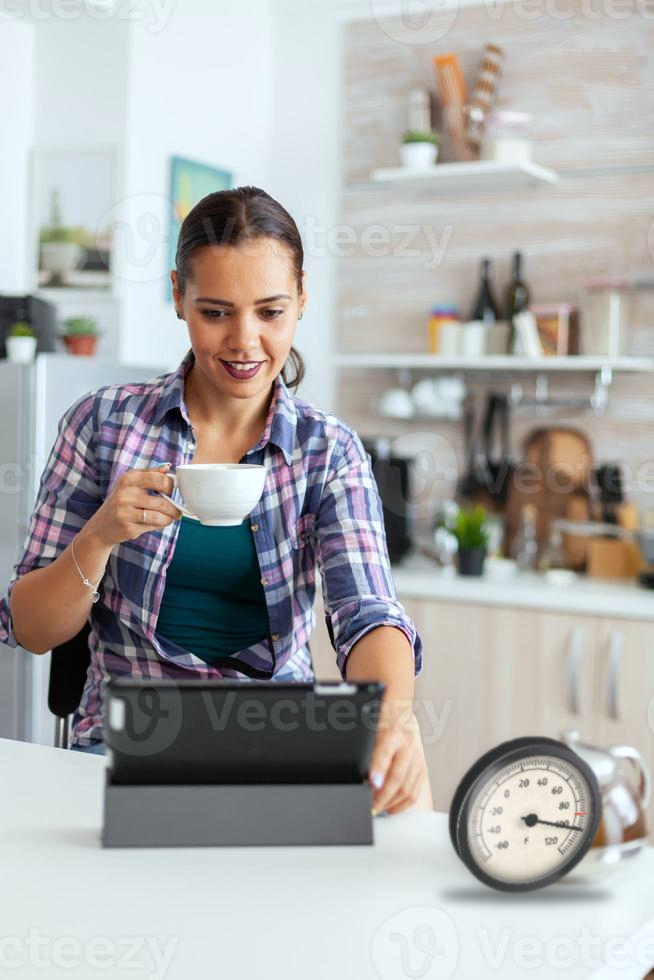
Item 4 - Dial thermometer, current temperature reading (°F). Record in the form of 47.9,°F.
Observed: 100,°F
